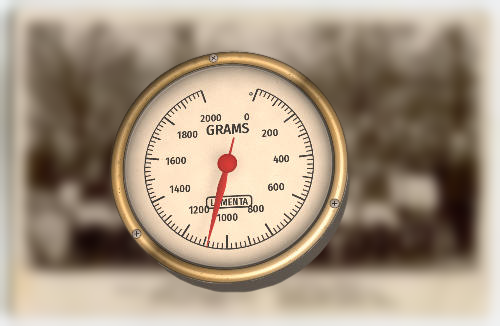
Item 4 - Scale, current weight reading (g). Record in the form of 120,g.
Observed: 1080,g
